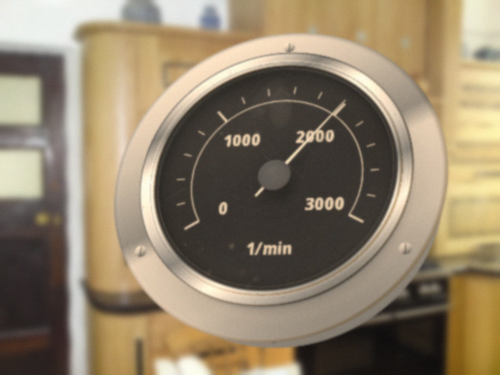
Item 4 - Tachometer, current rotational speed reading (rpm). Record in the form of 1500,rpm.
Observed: 2000,rpm
